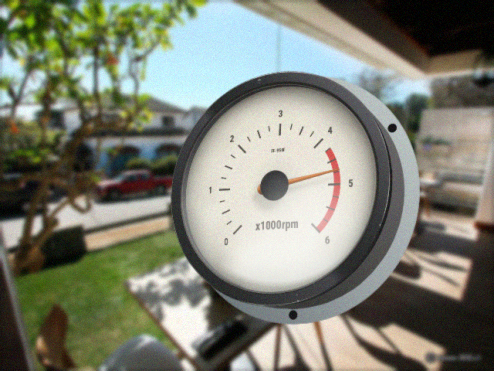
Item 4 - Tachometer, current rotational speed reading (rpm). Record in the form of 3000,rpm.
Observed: 4750,rpm
